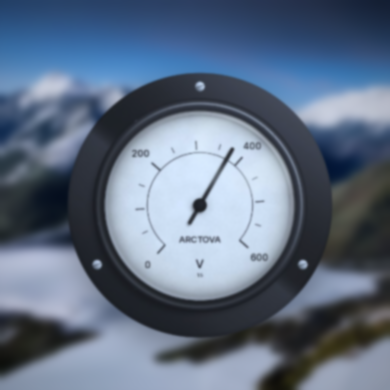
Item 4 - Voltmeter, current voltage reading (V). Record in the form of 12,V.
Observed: 375,V
